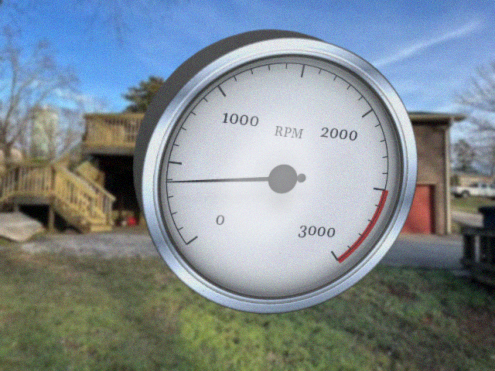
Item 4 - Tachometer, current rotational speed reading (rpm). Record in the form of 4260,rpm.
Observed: 400,rpm
